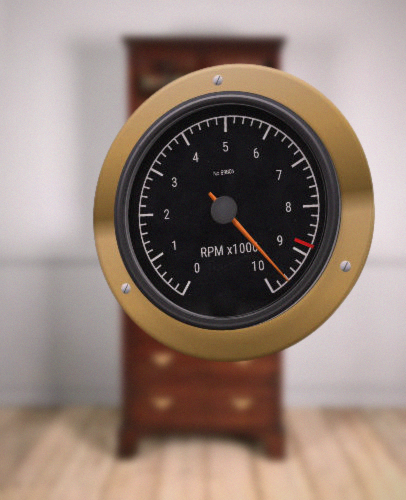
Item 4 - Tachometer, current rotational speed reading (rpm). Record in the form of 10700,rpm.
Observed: 9600,rpm
